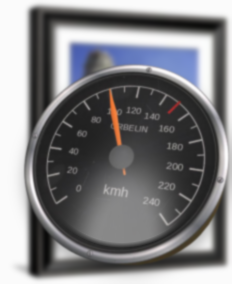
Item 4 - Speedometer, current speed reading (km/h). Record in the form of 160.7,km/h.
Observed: 100,km/h
